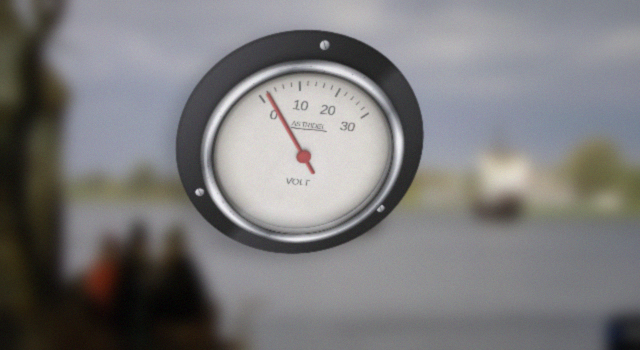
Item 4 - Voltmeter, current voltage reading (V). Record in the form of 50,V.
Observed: 2,V
